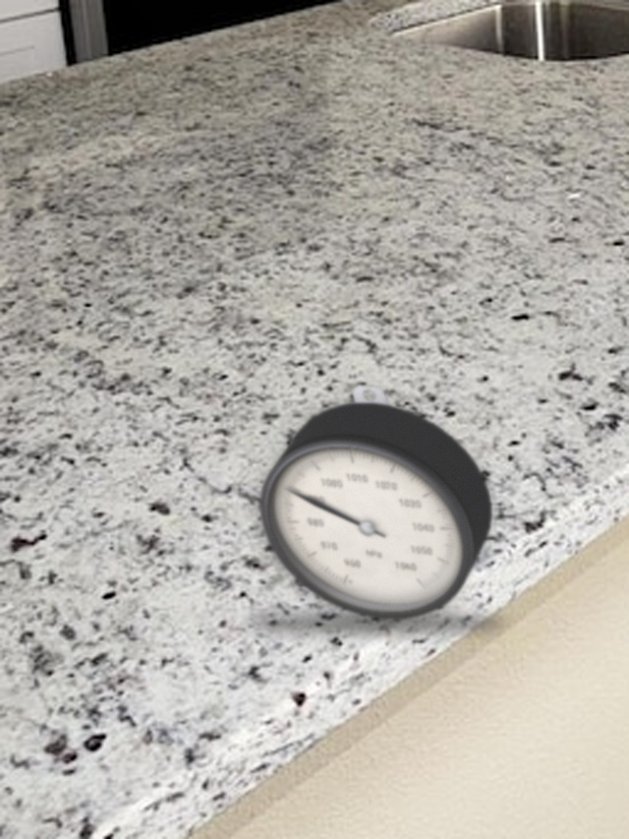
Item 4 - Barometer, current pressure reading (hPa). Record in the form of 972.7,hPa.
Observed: 990,hPa
